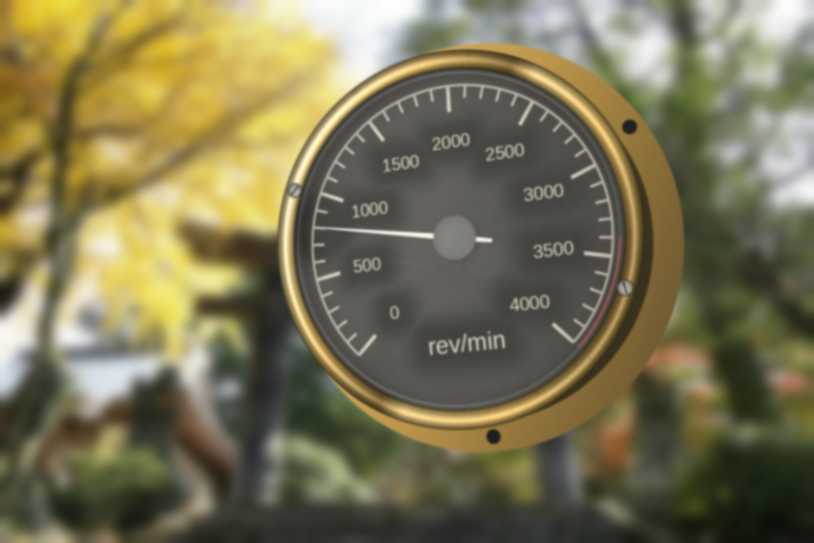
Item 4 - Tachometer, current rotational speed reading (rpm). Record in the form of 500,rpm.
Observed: 800,rpm
